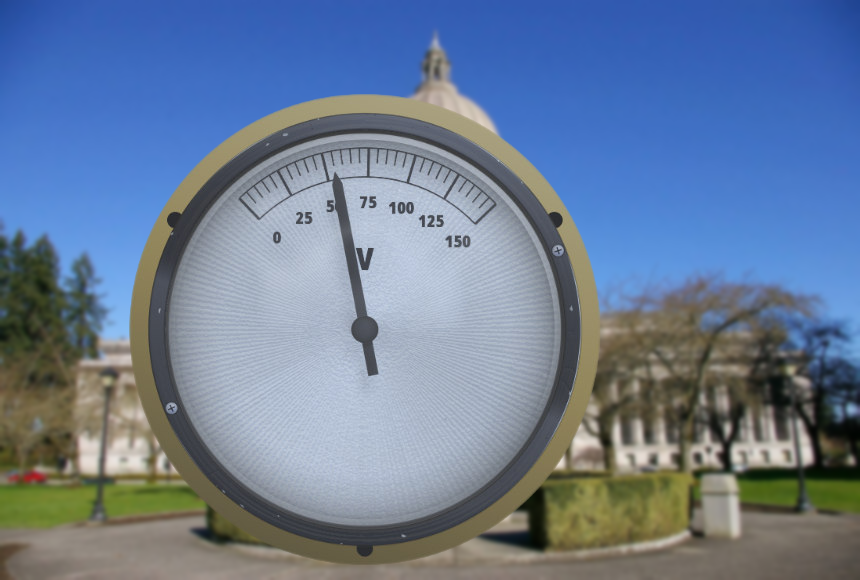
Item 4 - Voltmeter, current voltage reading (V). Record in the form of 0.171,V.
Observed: 55,V
